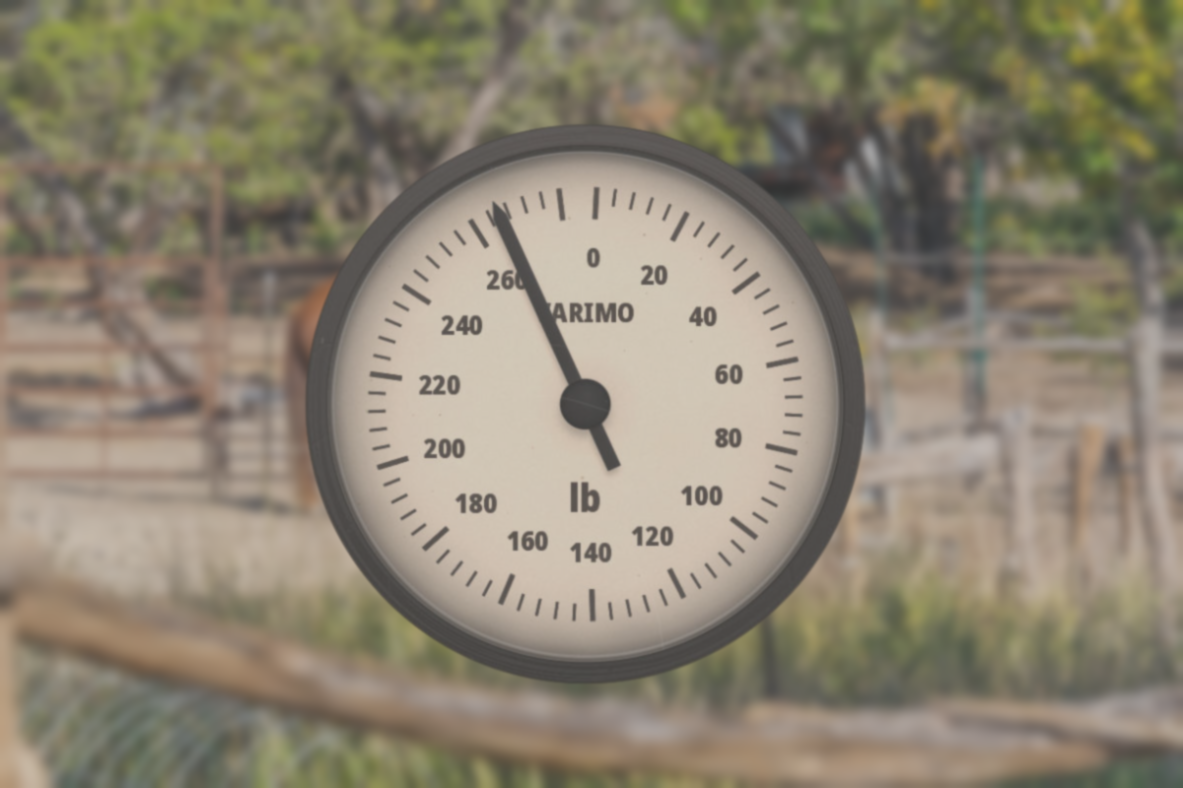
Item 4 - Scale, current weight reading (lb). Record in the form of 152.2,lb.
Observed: 266,lb
